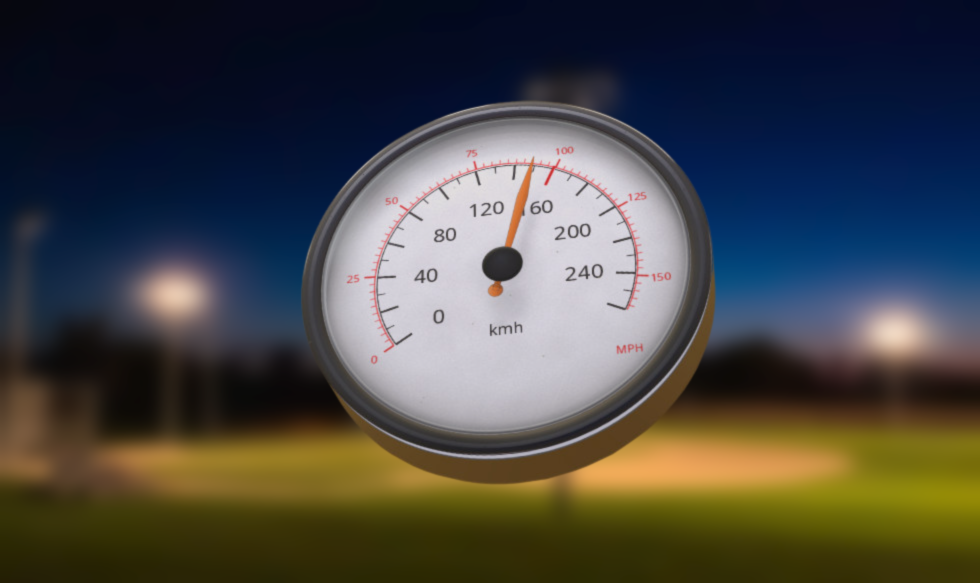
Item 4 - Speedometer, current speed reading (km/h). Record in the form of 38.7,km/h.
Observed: 150,km/h
